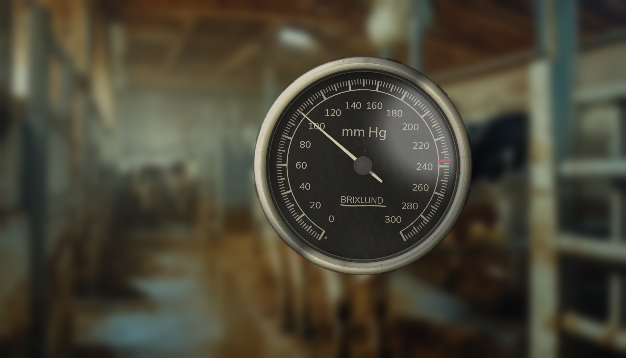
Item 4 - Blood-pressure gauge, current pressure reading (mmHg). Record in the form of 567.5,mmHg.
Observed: 100,mmHg
